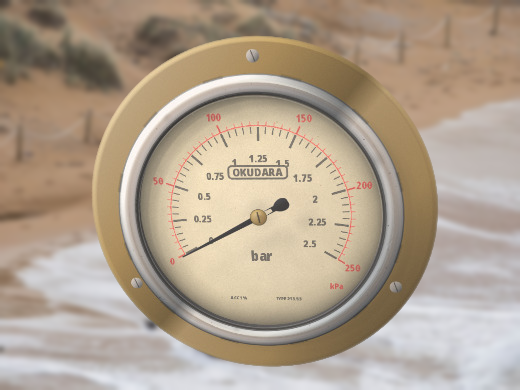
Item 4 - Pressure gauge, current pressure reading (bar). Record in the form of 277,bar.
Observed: 0,bar
